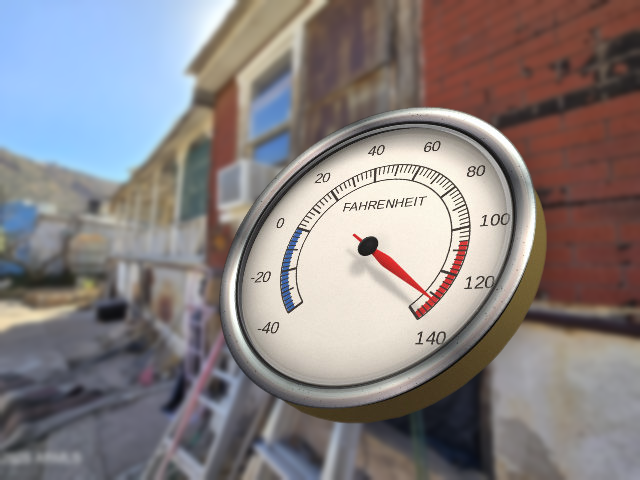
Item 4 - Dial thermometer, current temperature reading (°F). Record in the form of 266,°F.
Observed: 132,°F
